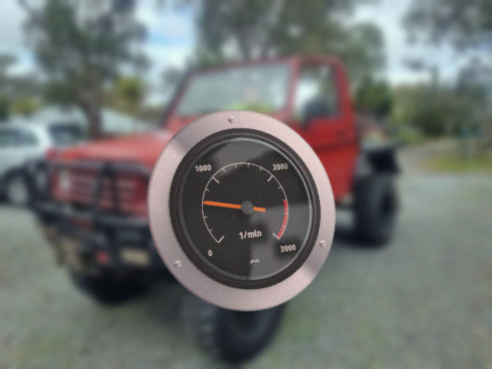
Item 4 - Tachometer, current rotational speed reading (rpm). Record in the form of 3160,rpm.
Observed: 600,rpm
